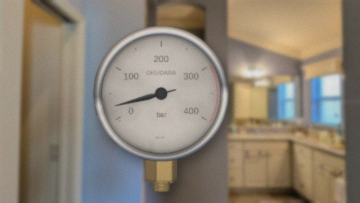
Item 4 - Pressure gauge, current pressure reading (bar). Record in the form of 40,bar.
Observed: 25,bar
